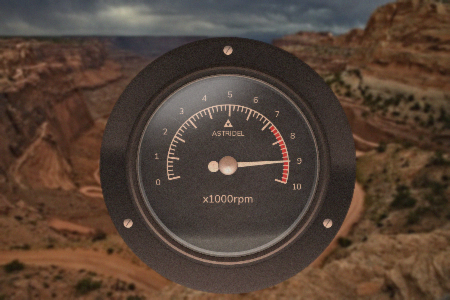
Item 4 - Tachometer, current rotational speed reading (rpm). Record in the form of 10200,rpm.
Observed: 9000,rpm
